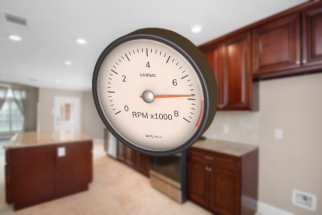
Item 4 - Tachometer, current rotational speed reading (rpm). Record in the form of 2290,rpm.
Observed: 6800,rpm
